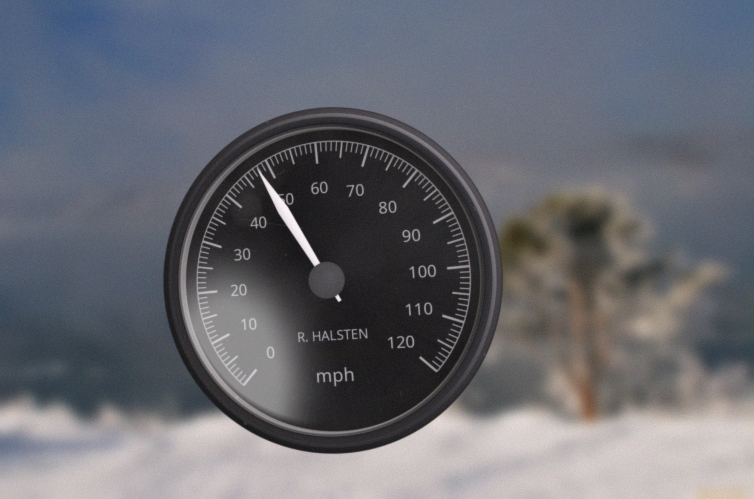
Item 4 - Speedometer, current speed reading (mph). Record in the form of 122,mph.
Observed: 48,mph
